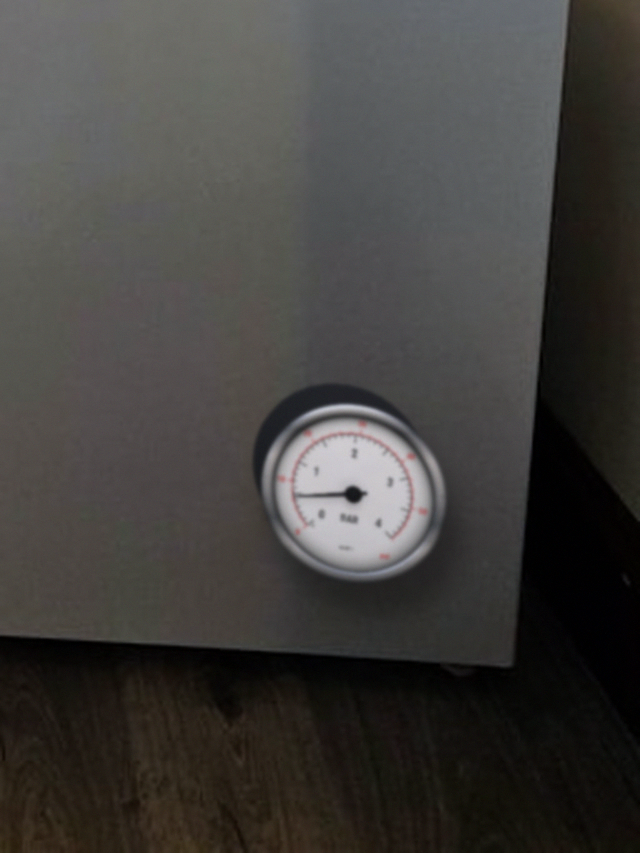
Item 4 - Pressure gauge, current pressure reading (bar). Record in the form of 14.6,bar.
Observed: 0.5,bar
